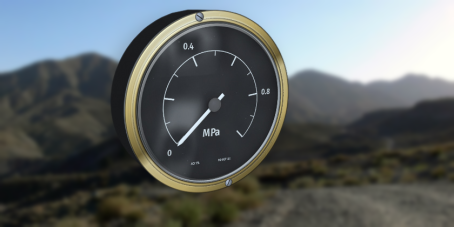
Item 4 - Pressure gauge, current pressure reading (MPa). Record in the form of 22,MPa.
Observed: 0,MPa
